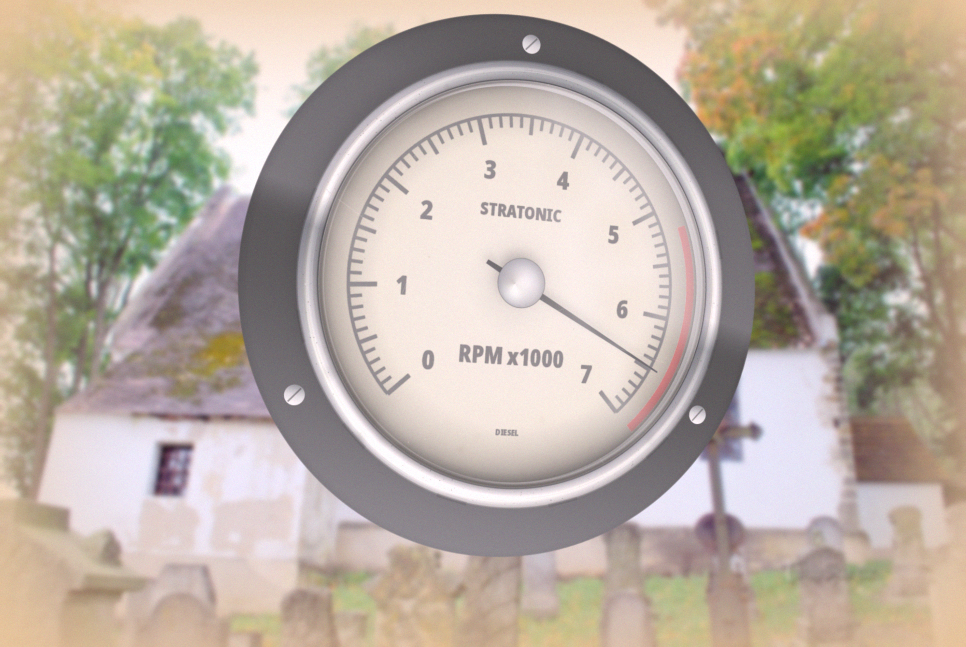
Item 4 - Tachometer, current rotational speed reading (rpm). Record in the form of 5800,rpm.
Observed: 6500,rpm
